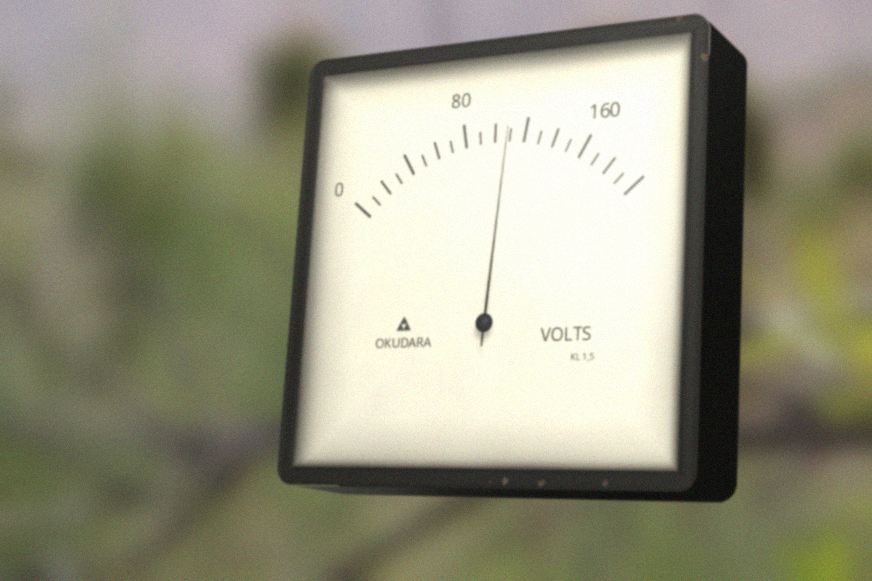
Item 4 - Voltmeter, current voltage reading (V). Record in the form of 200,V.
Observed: 110,V
